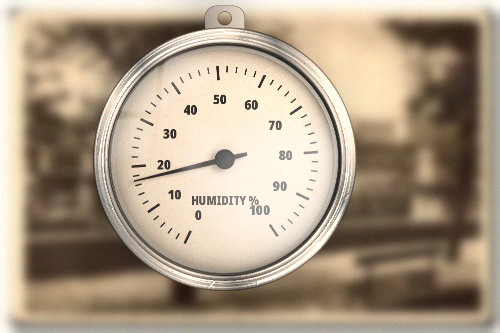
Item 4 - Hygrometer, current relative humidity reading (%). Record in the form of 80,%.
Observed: 17,%
